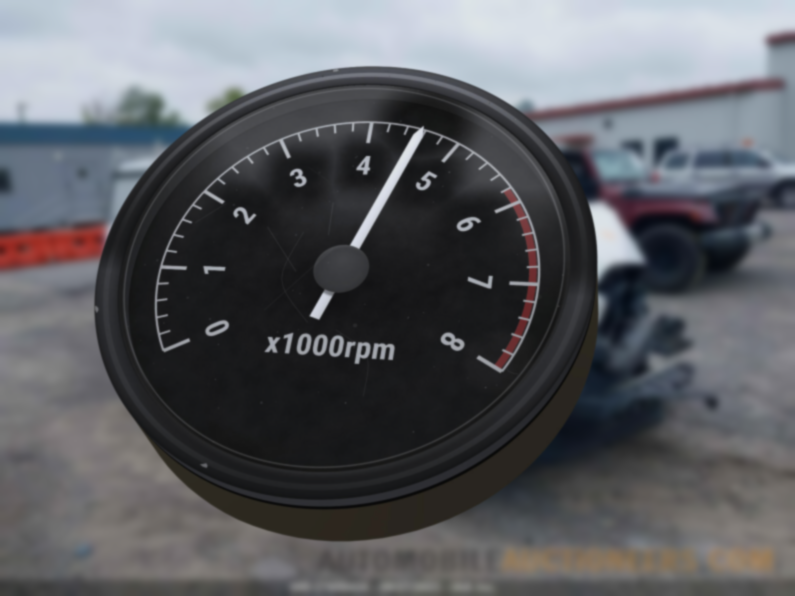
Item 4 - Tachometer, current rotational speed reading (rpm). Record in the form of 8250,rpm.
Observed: 4600,rpm
